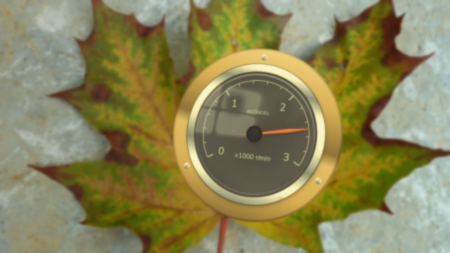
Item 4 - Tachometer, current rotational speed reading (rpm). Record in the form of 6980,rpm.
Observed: 2500,rpm
